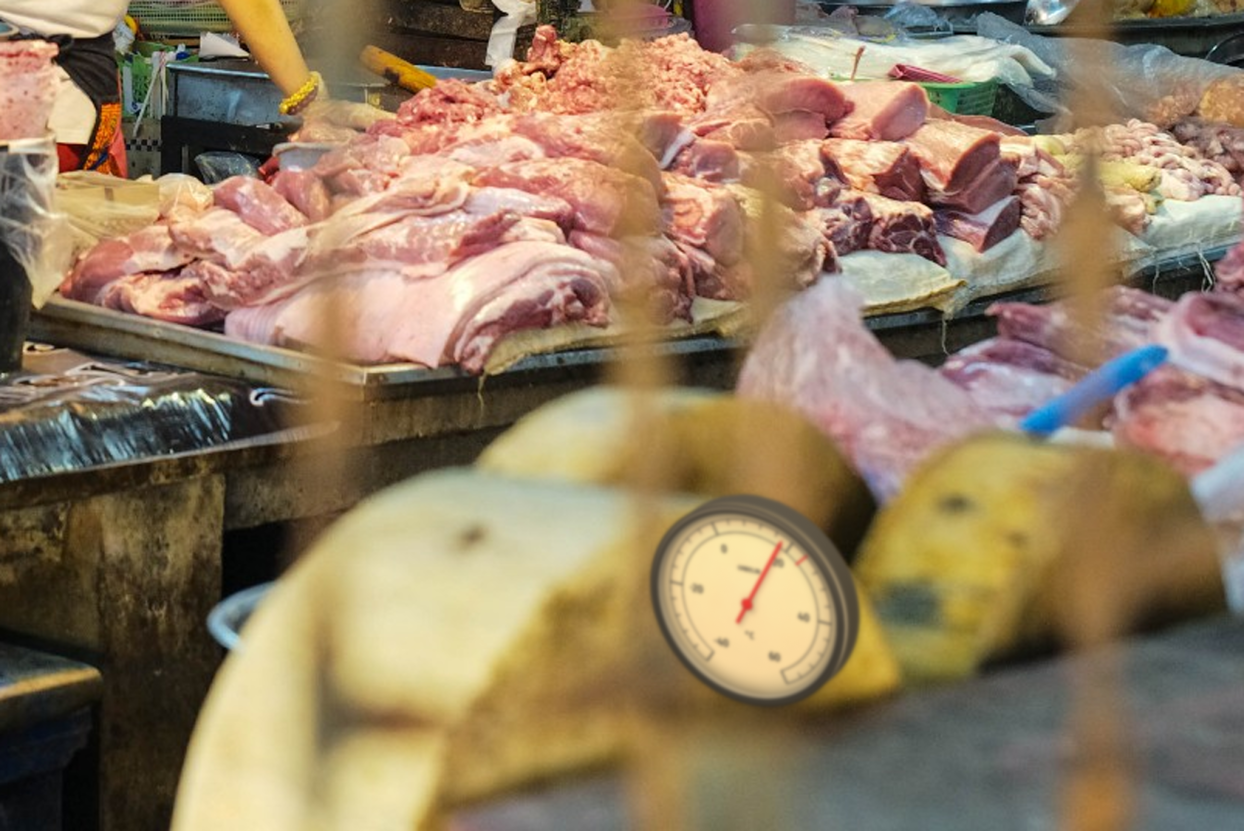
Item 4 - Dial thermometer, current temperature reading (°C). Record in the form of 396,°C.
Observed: 18,°C
